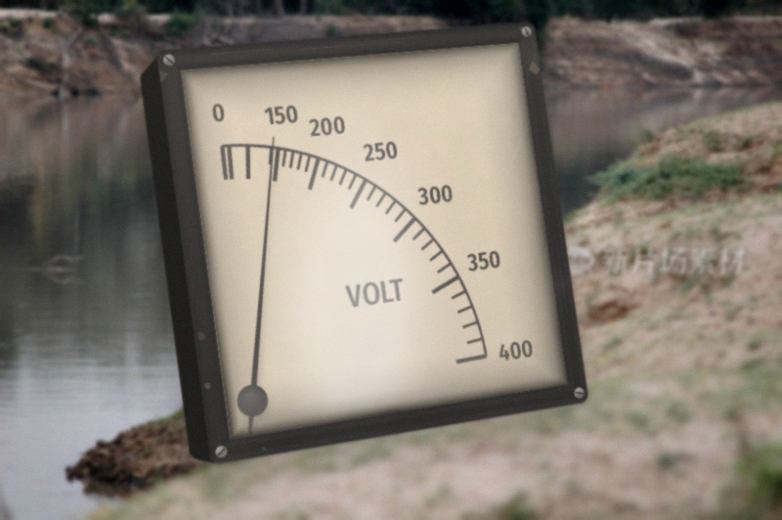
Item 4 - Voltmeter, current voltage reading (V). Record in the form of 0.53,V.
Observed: 140,V
